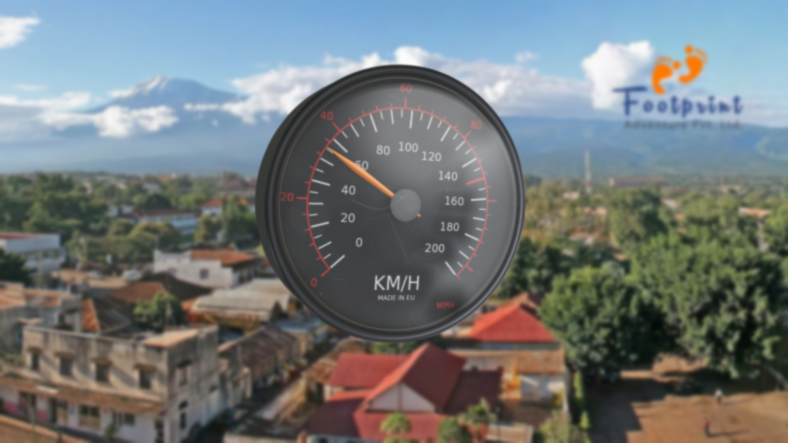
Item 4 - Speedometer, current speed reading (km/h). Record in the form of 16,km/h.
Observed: 55,km/h
